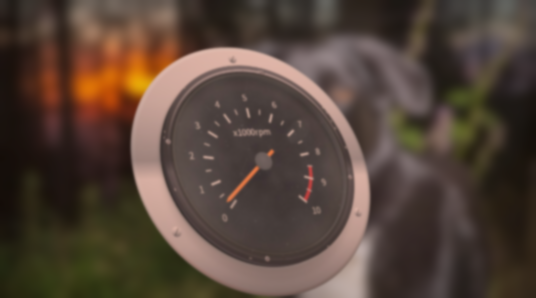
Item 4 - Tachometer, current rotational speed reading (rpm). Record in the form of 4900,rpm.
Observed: 250,rpm
